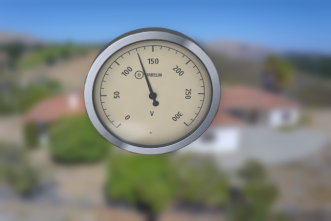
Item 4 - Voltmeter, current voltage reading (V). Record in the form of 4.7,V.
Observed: 130,V
